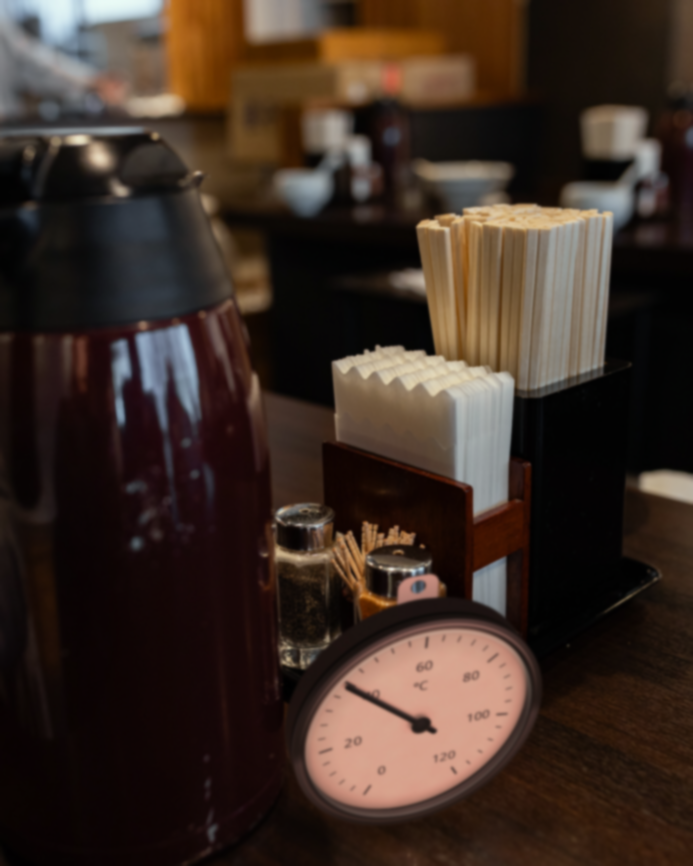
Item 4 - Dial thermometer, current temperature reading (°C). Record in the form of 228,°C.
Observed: 40,°C
